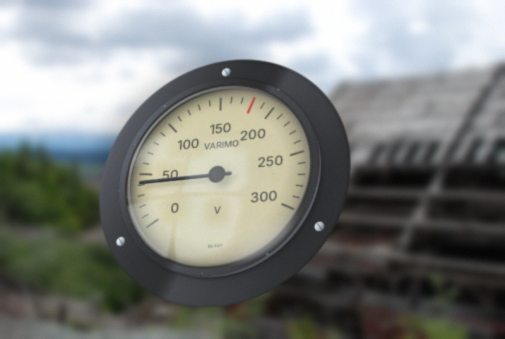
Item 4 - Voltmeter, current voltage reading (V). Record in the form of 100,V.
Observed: 40,V
